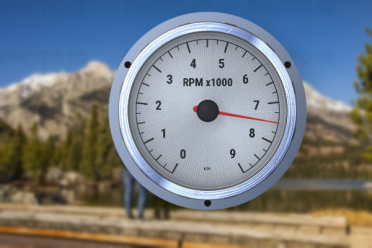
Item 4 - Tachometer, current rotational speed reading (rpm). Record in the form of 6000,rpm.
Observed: 7500,rpm
